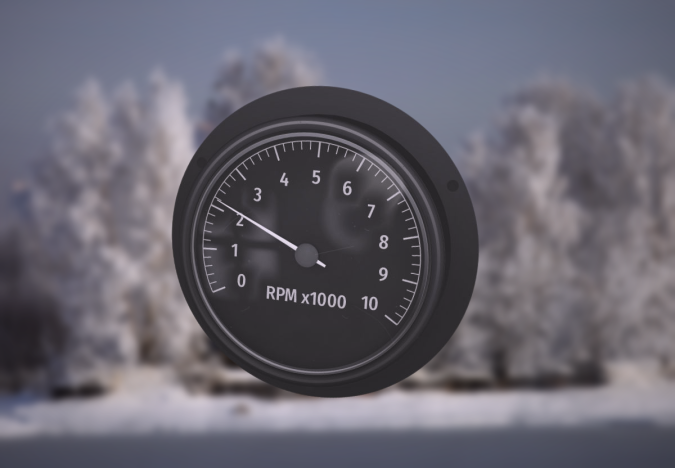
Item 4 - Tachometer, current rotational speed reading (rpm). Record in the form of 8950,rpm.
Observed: 2200,rpm
